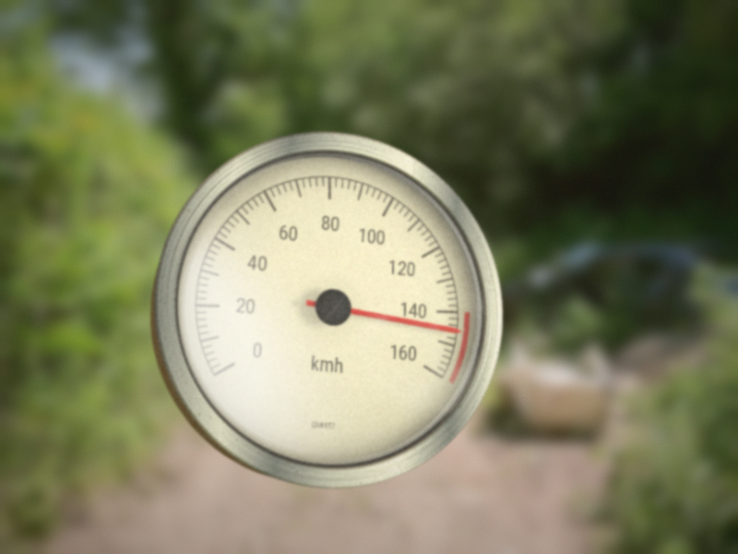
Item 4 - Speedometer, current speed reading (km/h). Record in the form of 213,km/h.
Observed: 146,km/h
